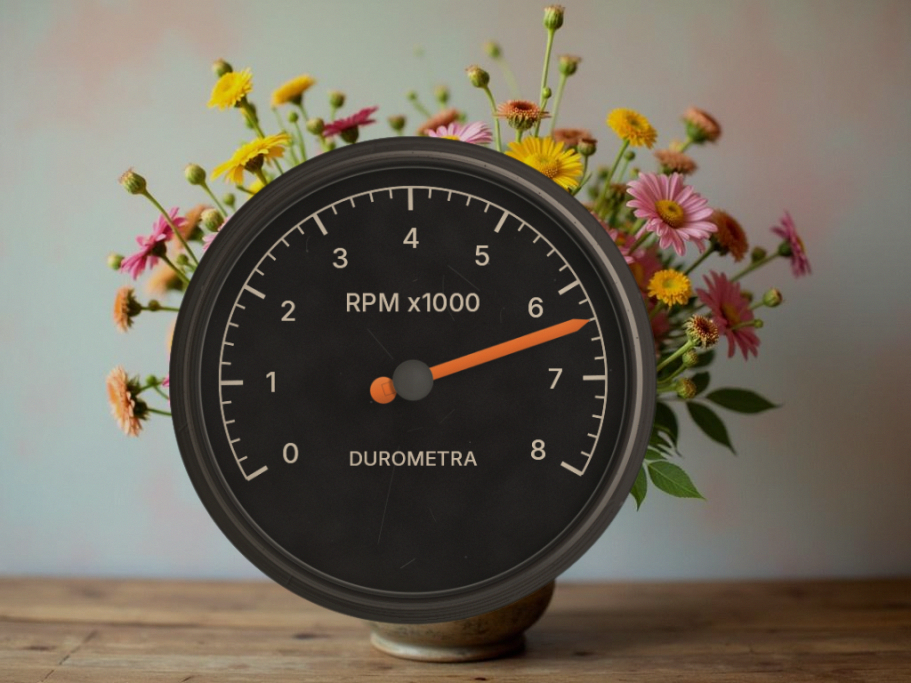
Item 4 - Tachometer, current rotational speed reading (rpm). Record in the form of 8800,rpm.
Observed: 6400,rpm
